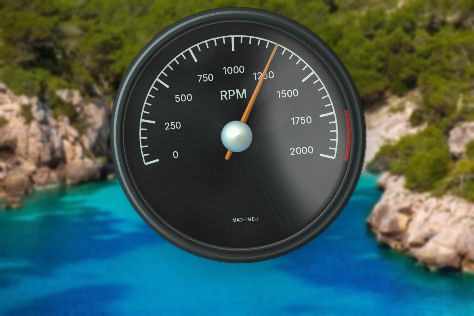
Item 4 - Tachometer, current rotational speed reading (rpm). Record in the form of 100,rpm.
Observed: 1250,rpm
